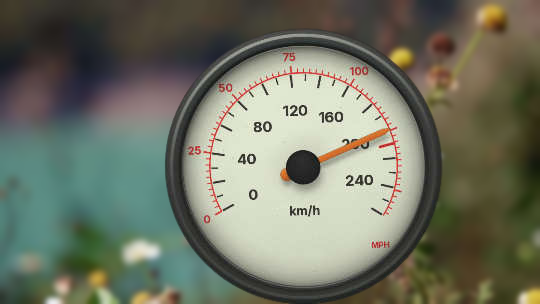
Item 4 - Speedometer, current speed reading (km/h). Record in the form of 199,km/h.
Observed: 200,km/h
